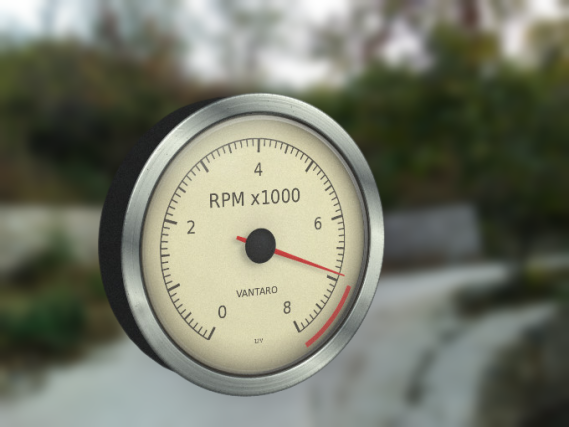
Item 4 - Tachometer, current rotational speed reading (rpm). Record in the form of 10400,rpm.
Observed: 6900,rpm
